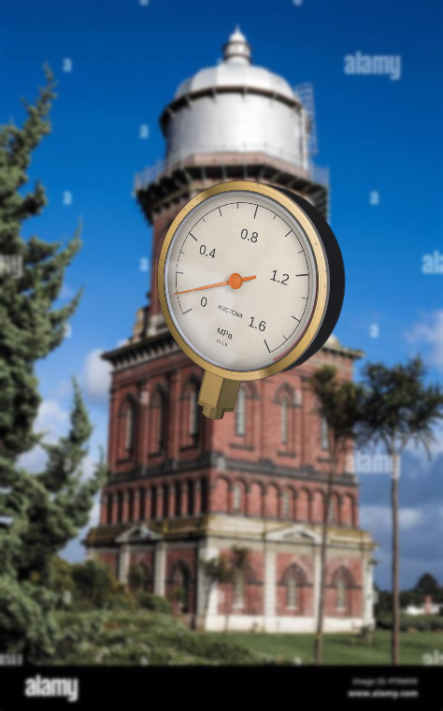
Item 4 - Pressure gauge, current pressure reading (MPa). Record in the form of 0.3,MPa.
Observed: 0.1,MPa
